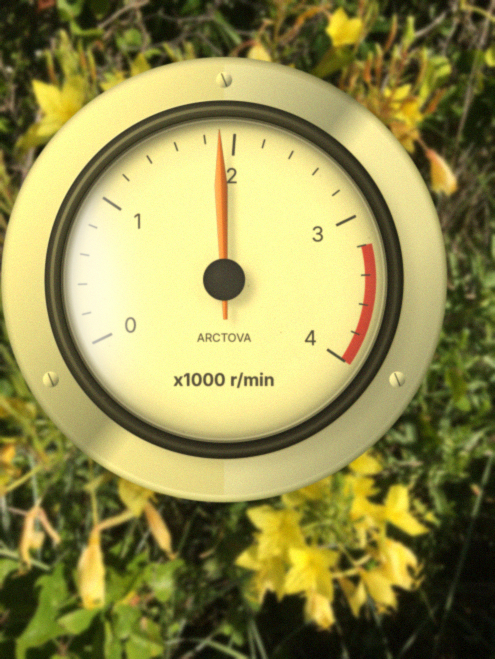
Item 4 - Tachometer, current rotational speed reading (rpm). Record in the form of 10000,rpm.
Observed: 1900,rpm
